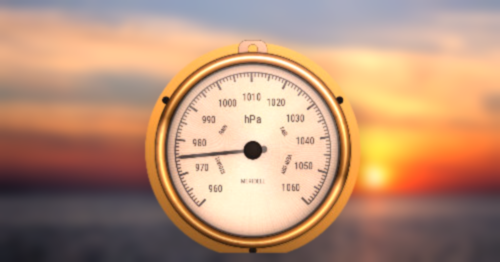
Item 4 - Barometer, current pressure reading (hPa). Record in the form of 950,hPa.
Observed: 975,hPa
